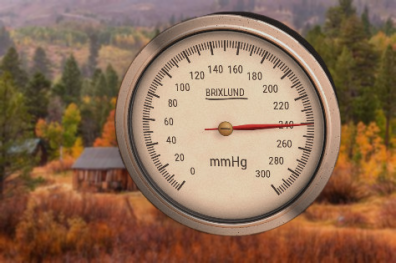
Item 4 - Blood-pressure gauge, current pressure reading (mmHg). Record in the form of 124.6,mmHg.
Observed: 240,mmHg
